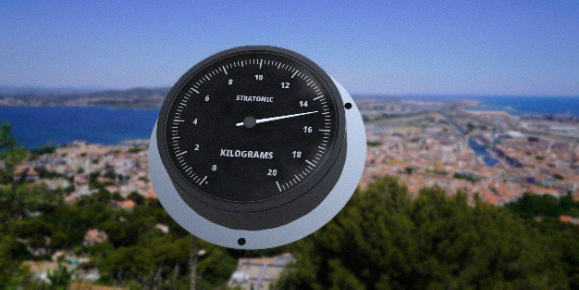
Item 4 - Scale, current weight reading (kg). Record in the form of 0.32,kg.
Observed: 15,kg
